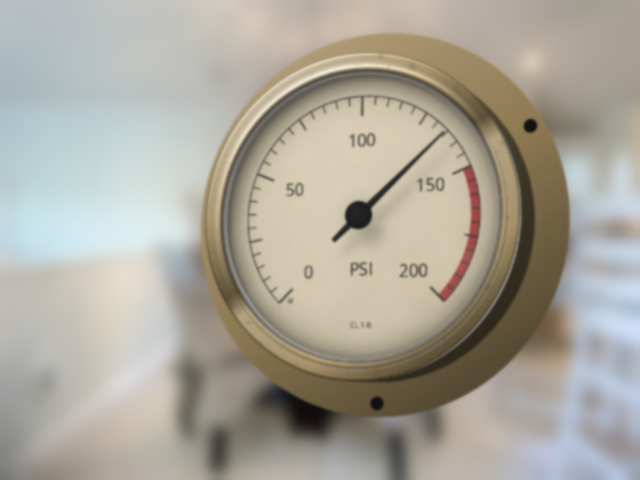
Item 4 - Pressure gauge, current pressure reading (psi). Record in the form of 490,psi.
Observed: 135,psi
